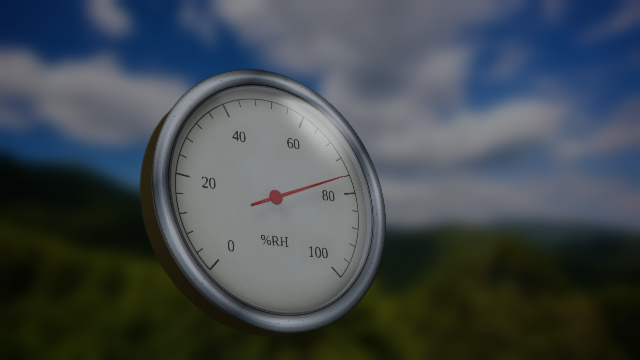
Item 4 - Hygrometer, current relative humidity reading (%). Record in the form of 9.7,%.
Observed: 76,%
